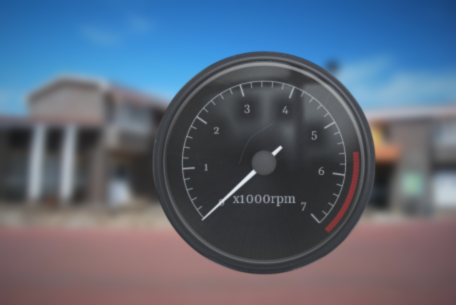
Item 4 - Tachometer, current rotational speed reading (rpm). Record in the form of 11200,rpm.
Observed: 0,rpm
